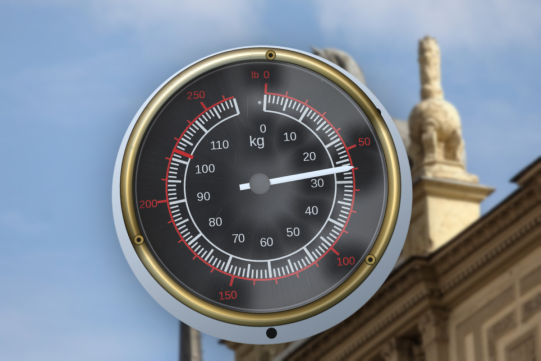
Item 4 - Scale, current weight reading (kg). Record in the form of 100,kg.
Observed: 27,kg
